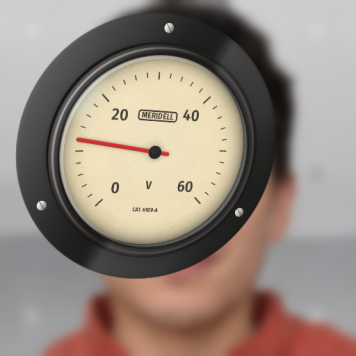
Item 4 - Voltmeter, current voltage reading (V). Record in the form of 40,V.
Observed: 12,V
